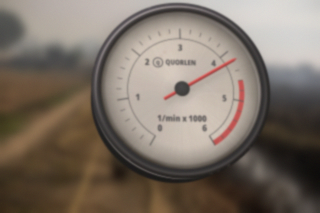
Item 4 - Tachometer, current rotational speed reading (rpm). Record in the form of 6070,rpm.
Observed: 4200,rpm
